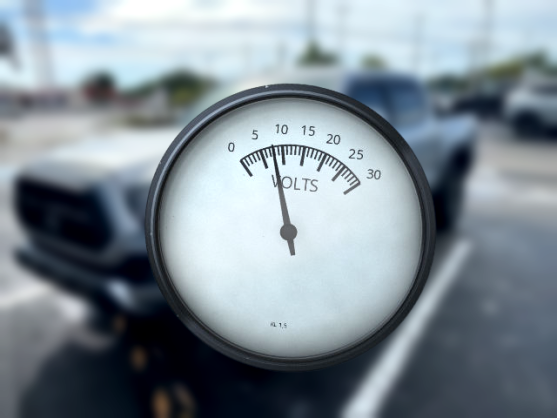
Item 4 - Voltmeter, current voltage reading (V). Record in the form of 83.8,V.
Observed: 8,V
